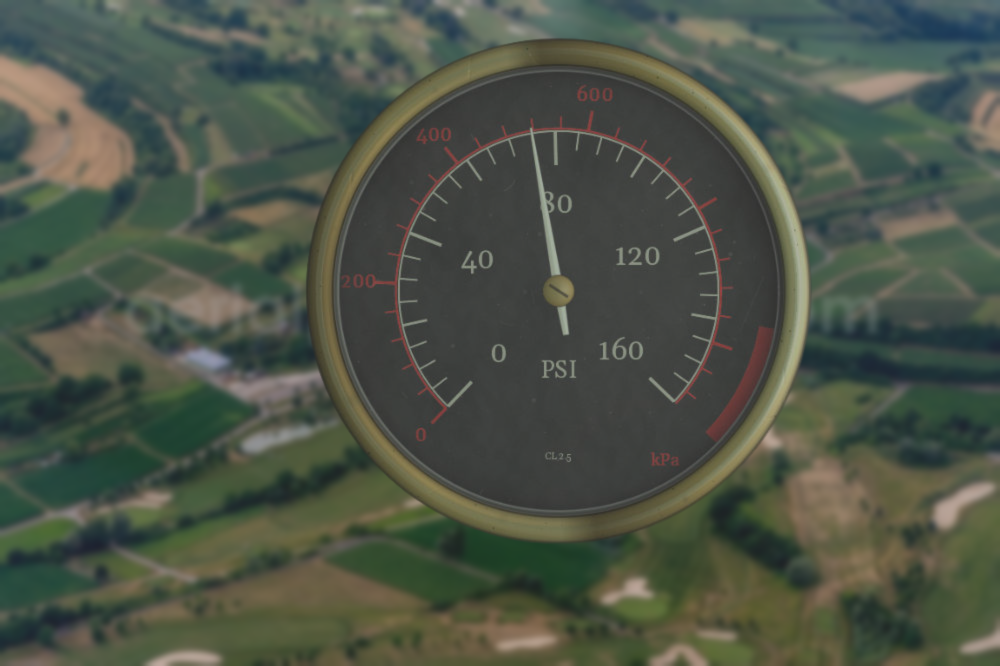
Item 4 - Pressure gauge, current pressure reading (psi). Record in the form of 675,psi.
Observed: 75,psi
